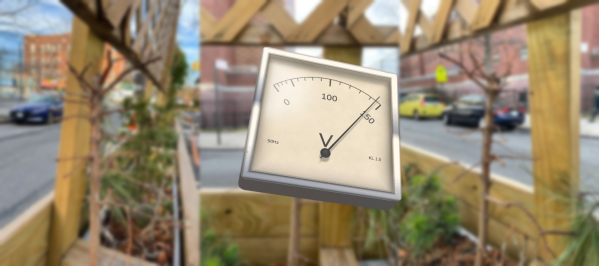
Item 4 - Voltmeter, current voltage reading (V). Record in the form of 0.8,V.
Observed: 145,V
